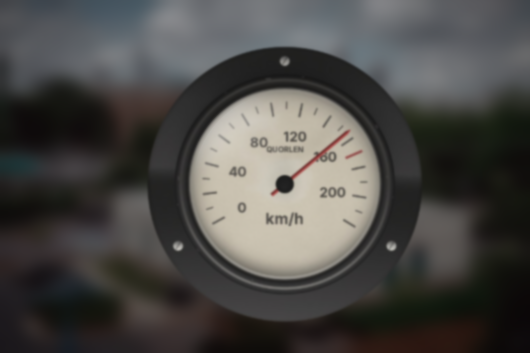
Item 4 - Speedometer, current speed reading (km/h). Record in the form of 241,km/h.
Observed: 155,km/h
